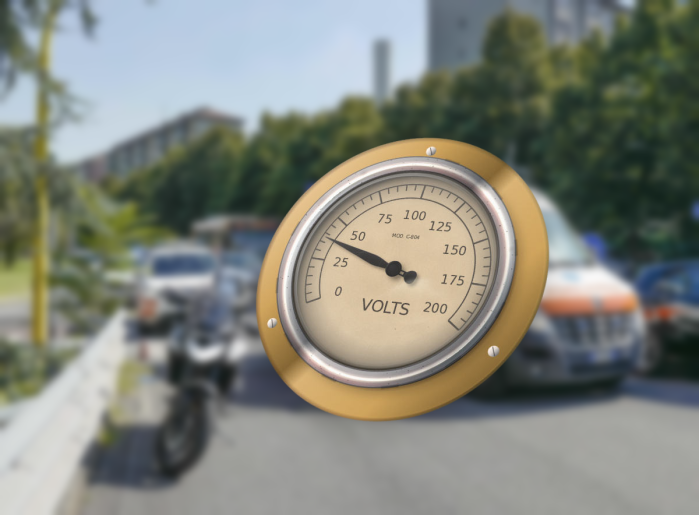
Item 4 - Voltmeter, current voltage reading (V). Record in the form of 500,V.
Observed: 37.5,V
